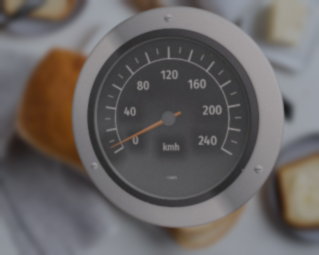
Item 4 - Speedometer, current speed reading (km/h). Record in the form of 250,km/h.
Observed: 5,km/h
